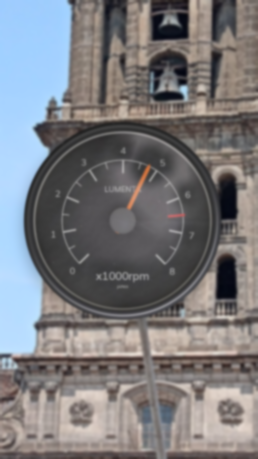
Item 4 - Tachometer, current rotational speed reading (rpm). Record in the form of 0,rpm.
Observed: 4750,rpm
